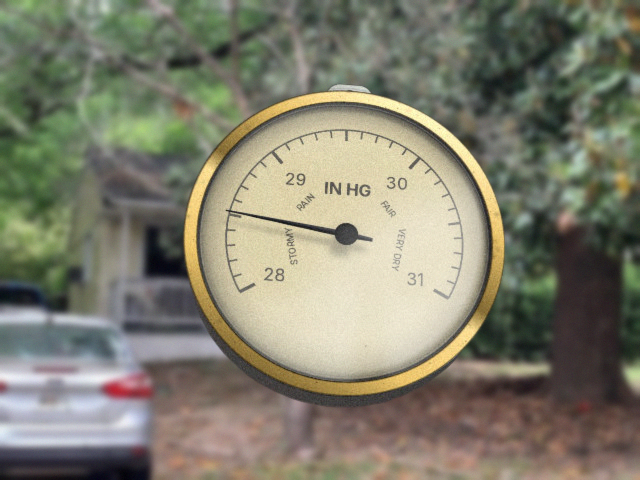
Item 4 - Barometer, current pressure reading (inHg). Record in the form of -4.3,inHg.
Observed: 28.5,inHg
